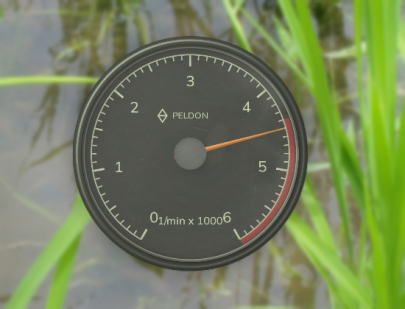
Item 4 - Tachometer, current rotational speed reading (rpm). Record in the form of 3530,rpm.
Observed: 4500,rpm
